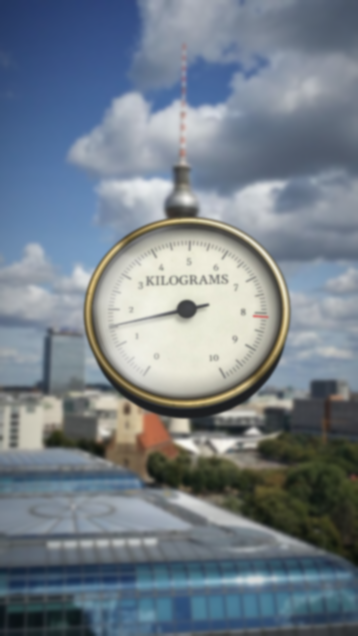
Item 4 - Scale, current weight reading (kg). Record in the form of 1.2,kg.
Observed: 1.5,kg
